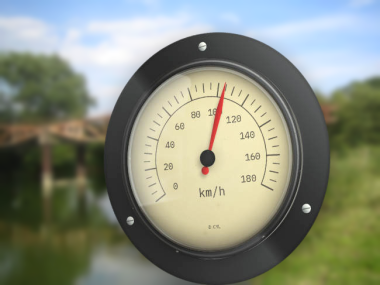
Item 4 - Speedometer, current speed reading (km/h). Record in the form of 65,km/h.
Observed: 105,km/h
